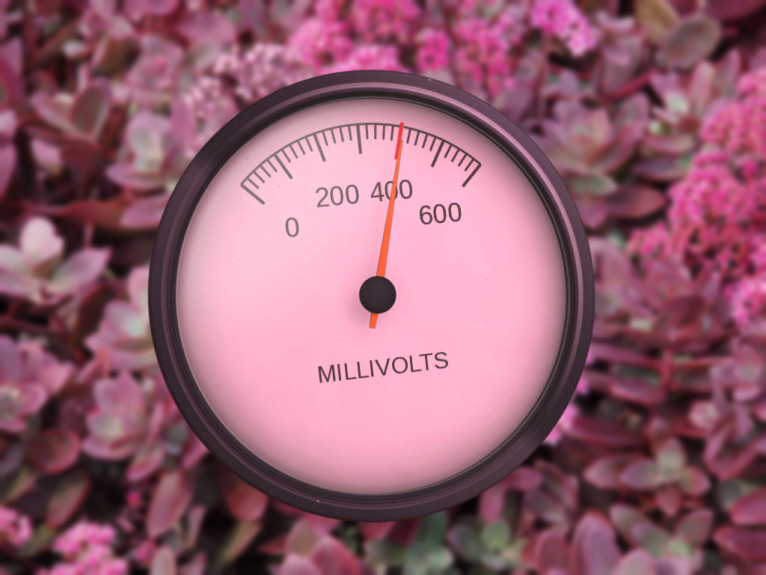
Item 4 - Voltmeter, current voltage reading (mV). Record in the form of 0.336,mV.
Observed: 400,mV
